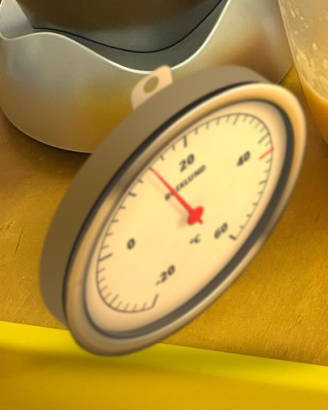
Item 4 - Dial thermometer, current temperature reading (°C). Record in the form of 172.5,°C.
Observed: 14,°C
